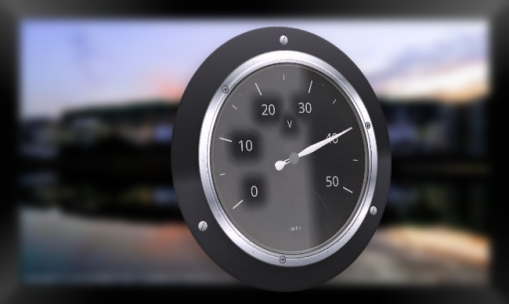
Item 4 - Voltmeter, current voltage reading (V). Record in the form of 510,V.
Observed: 40,V
